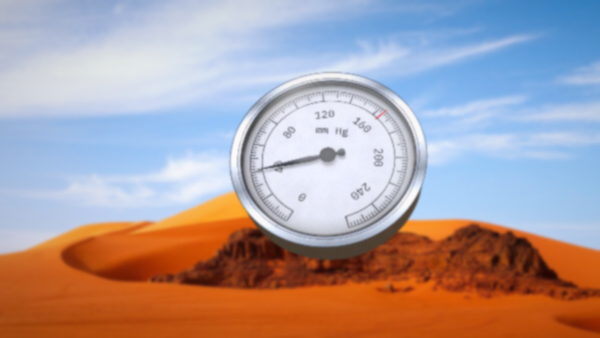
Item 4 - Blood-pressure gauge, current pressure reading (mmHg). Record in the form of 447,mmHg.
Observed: 40,mmHg
